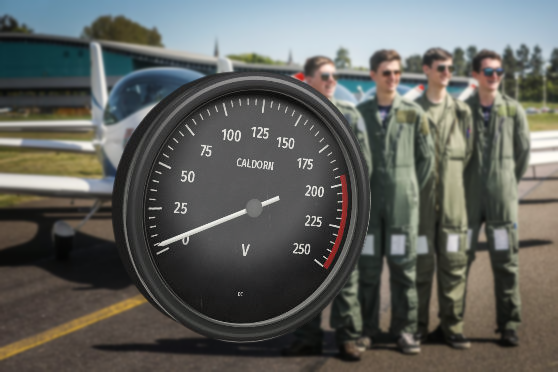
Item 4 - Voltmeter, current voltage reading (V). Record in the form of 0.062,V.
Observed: 5,V
